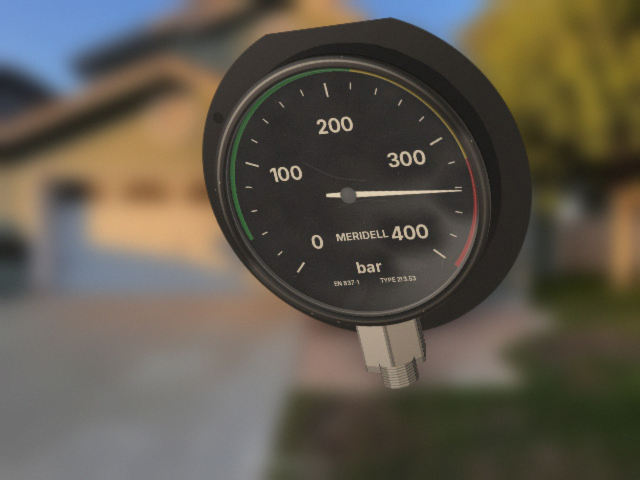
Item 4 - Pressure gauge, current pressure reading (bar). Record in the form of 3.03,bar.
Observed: 340,bar
